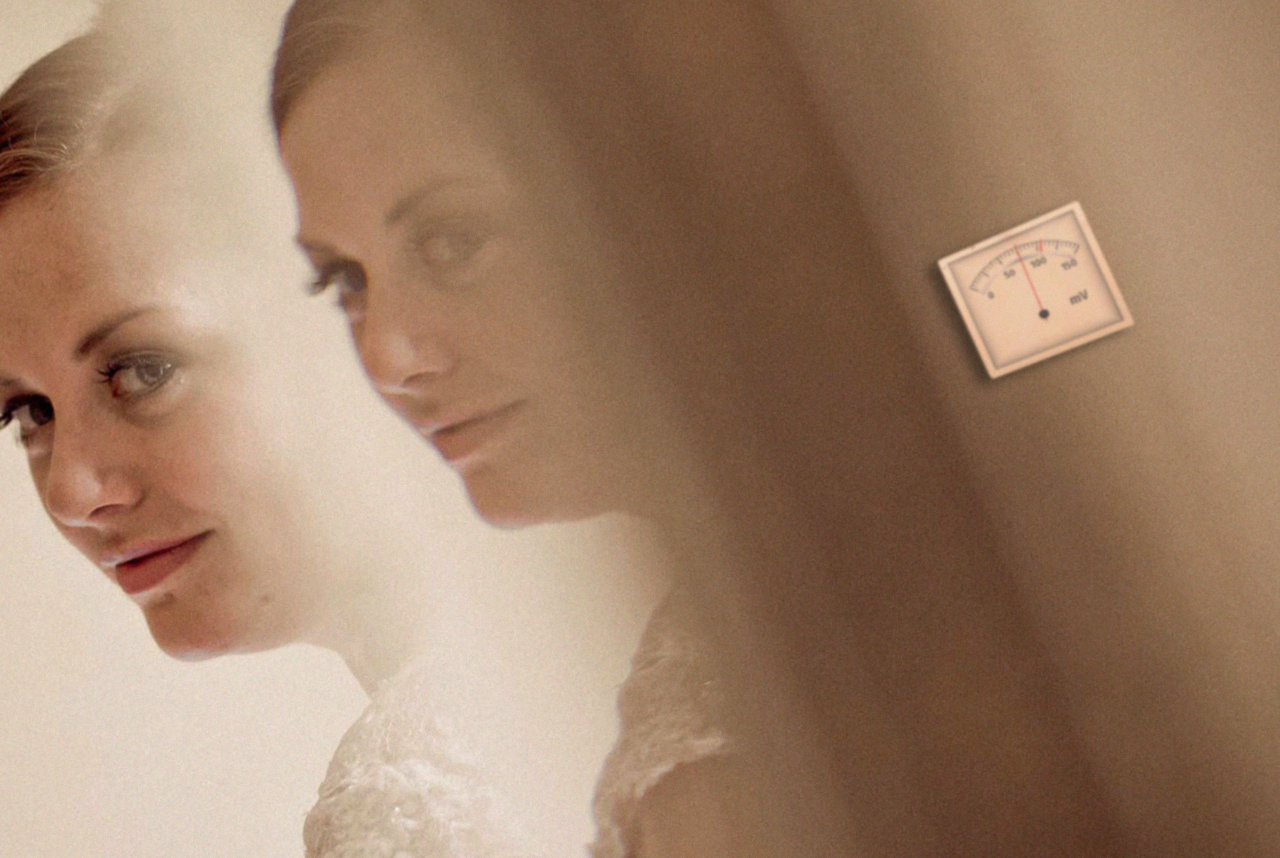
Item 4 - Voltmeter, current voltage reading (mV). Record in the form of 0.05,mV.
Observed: 75,mV
